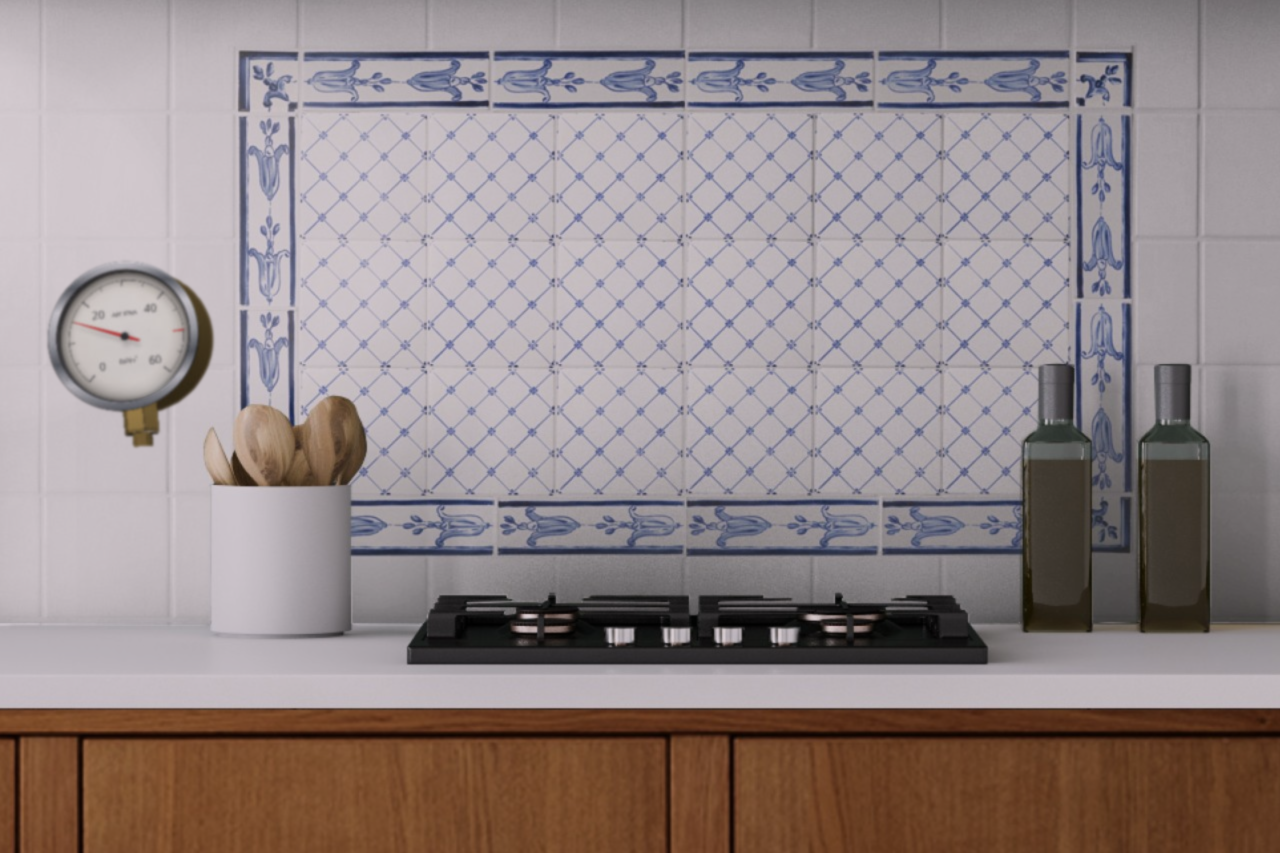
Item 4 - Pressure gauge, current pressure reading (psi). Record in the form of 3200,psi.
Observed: 15,psi
